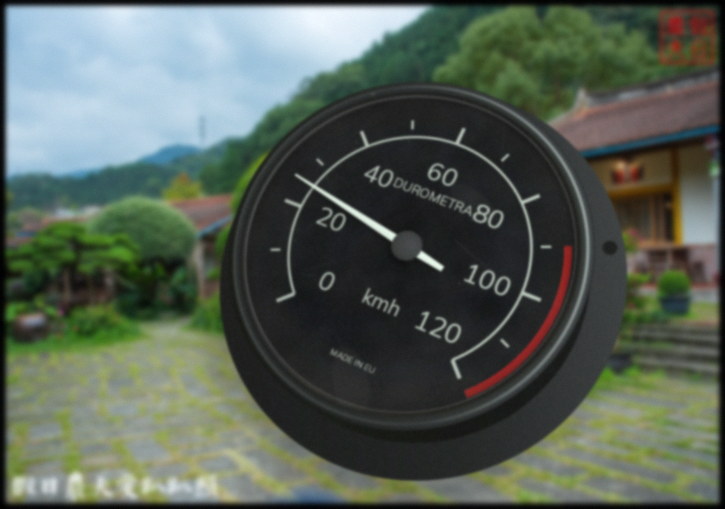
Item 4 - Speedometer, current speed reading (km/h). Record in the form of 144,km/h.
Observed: 25,km/h
